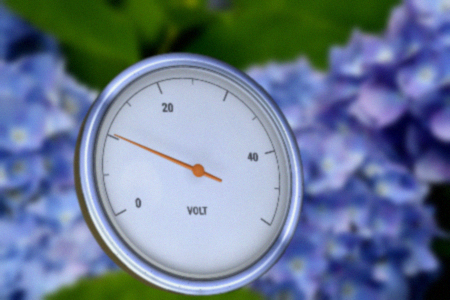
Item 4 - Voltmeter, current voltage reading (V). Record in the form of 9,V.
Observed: 10,V
